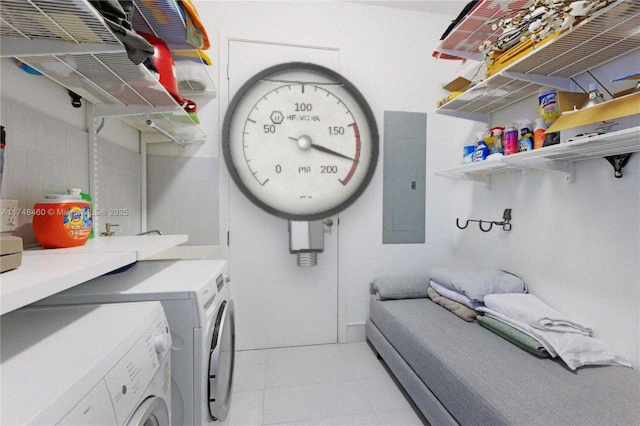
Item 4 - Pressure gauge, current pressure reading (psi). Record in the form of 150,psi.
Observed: 180,psi
